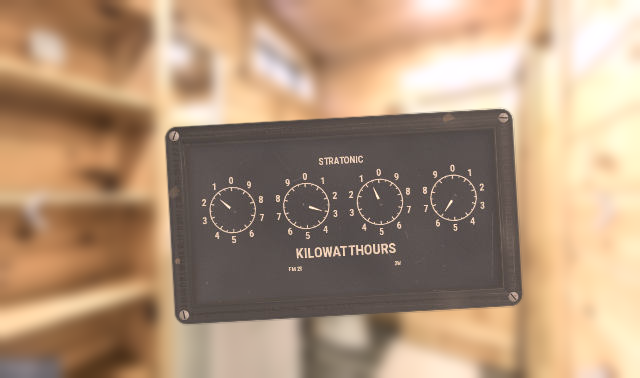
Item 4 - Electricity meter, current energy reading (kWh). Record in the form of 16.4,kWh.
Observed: 1306,kWh
